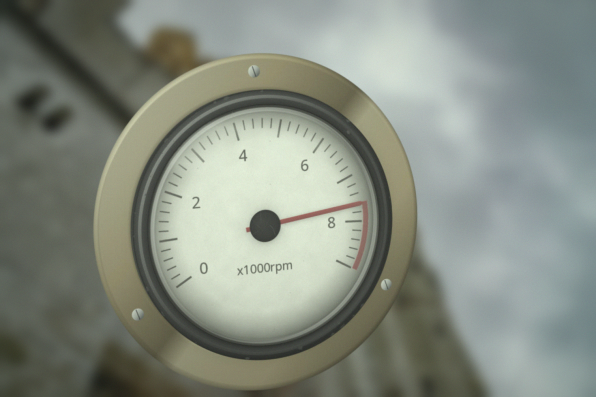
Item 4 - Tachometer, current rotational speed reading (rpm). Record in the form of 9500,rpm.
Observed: 7600,rpm
